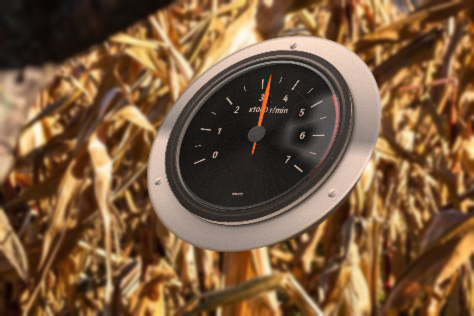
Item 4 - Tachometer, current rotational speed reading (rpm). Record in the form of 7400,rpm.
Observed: 3250,rpm
